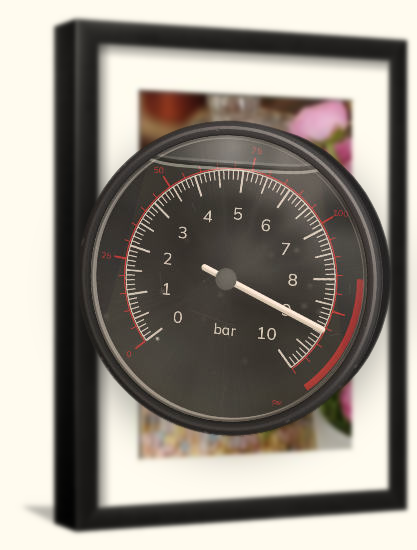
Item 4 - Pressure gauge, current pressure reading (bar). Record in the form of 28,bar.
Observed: 9,bar
